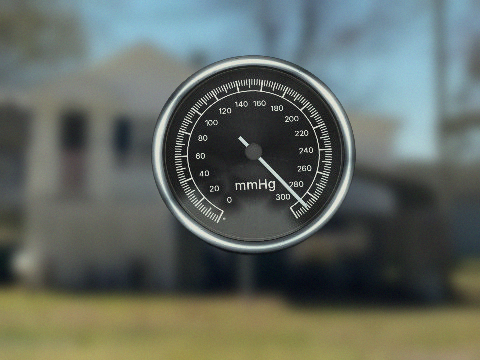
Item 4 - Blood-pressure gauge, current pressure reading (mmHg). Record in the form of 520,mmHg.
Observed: 290,mmHg
